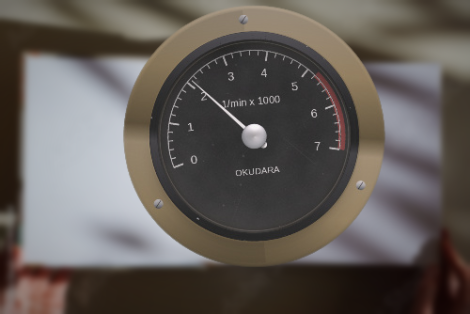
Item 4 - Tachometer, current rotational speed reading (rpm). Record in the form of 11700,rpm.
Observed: 2100,rpm
